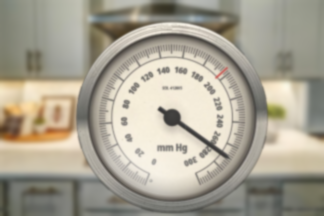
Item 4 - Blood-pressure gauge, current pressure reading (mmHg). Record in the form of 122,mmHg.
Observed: 270,mmHg
